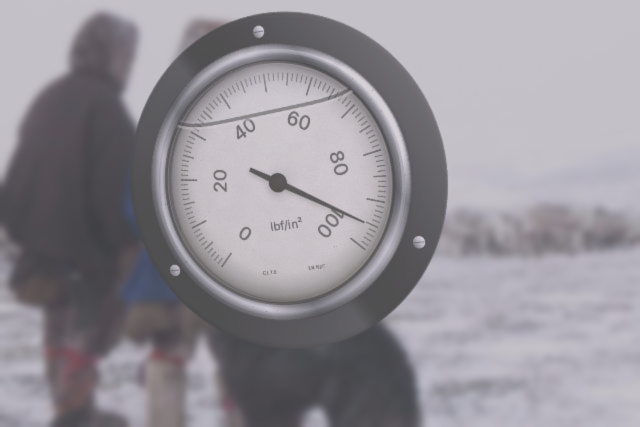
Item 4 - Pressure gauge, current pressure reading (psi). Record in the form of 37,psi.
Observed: 95,psi
